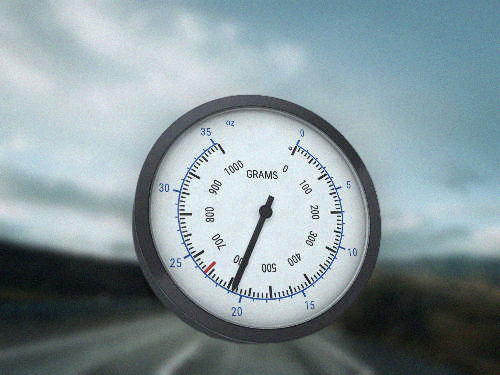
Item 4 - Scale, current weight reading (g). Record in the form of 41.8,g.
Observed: 590,g
